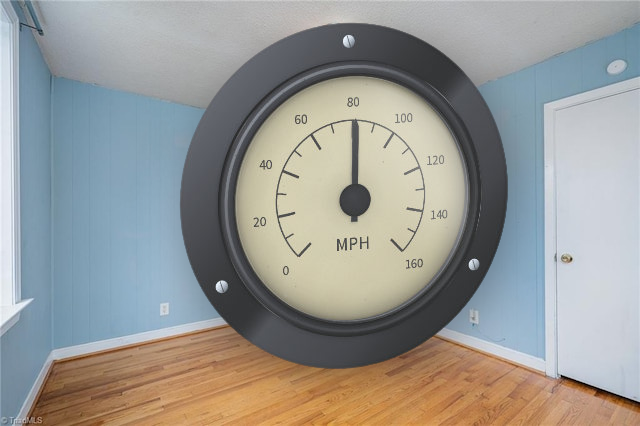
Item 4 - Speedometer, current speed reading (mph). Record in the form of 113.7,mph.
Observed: 80,mph
